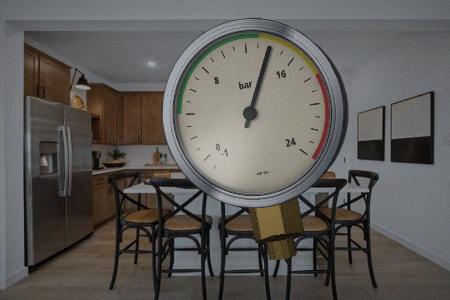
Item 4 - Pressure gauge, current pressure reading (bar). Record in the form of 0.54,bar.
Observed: 14,bar
